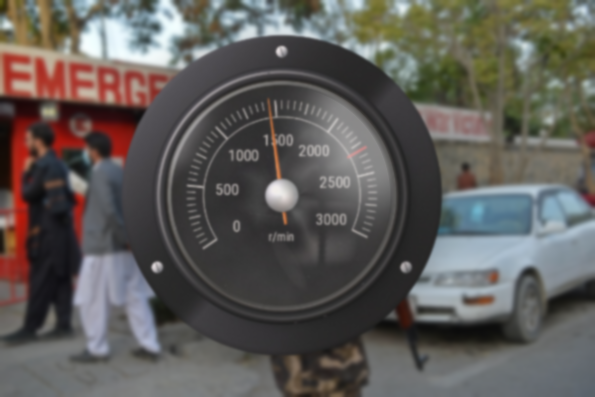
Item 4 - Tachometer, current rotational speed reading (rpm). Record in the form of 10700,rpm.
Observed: 1450,rpm
